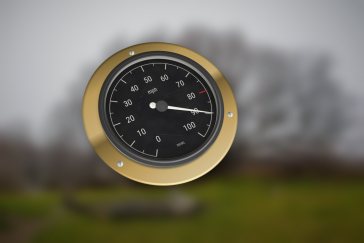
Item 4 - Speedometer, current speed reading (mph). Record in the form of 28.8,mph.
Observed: 90,mph
